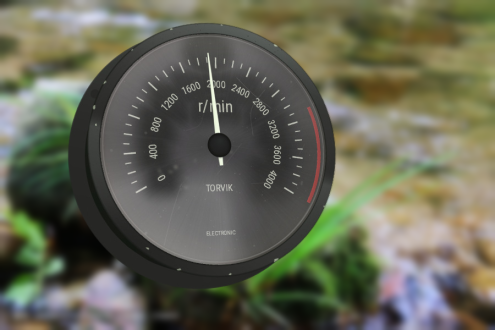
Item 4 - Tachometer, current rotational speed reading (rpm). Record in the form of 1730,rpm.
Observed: 1900,rpm
